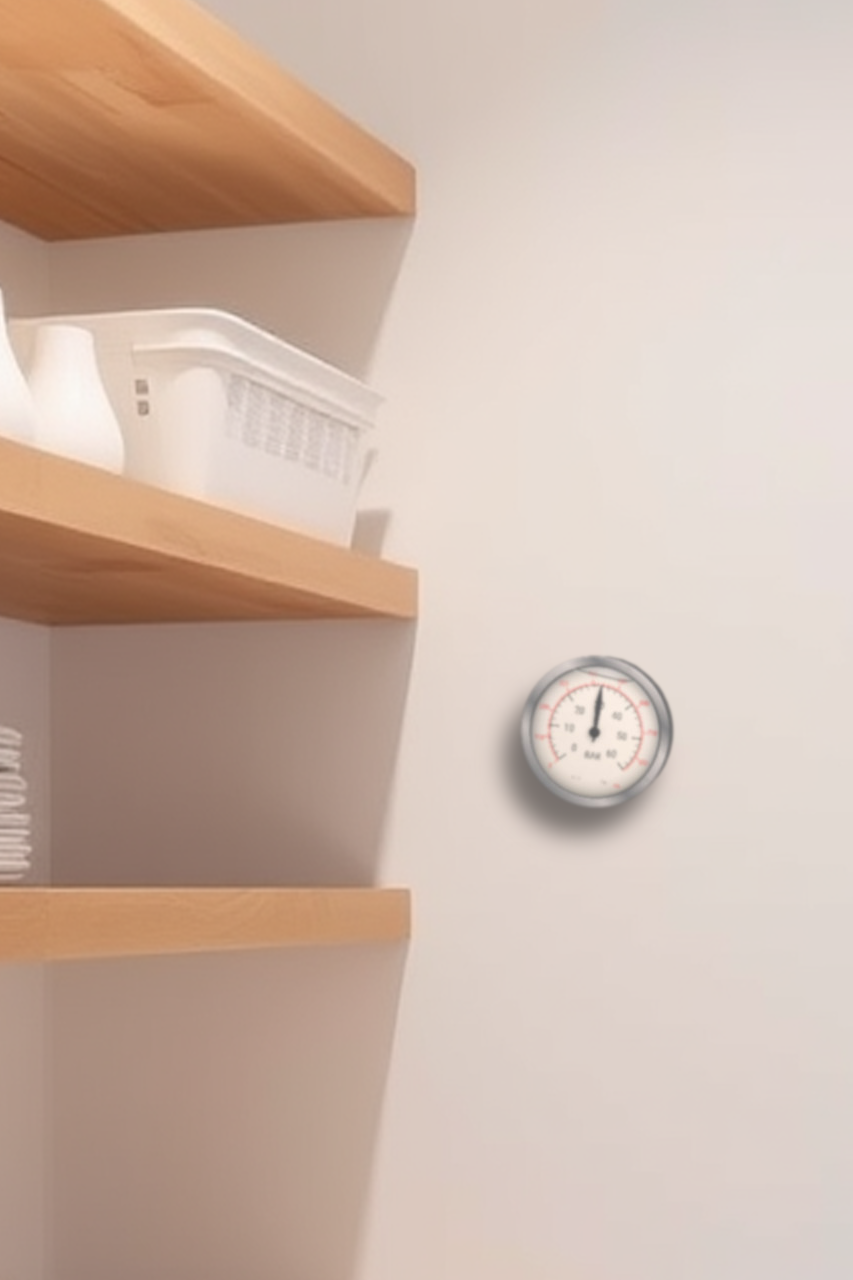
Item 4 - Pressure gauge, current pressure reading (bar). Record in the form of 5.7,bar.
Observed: 30,bar
